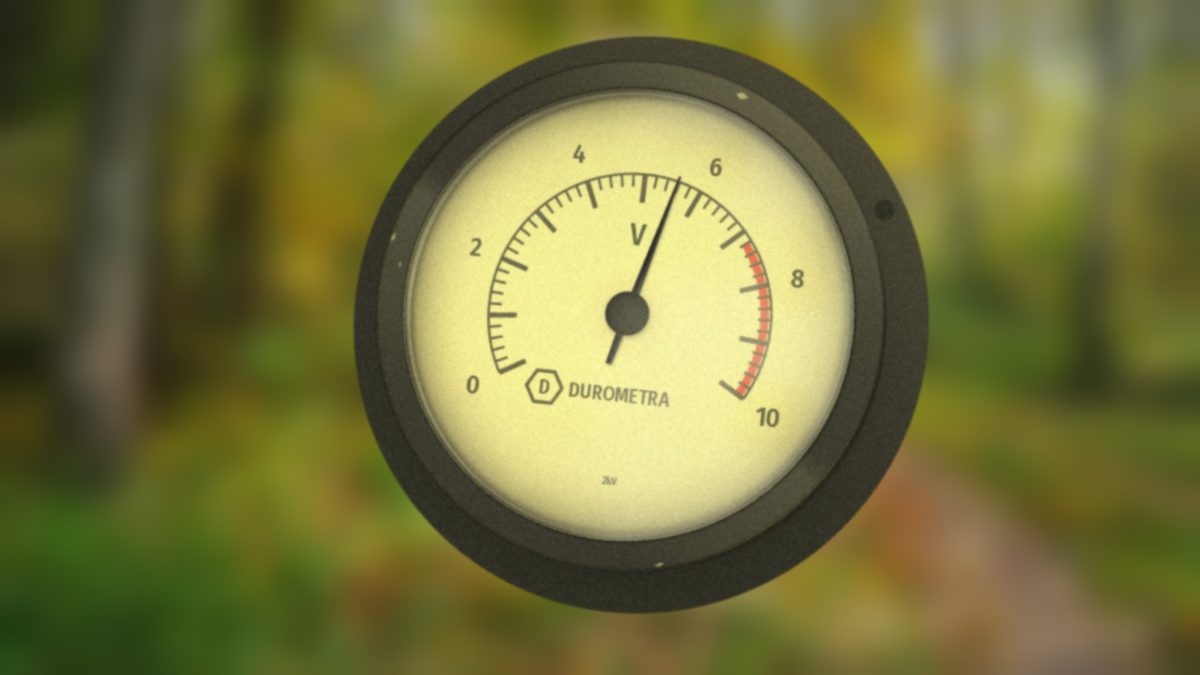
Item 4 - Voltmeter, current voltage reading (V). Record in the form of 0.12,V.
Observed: 5.6,V
